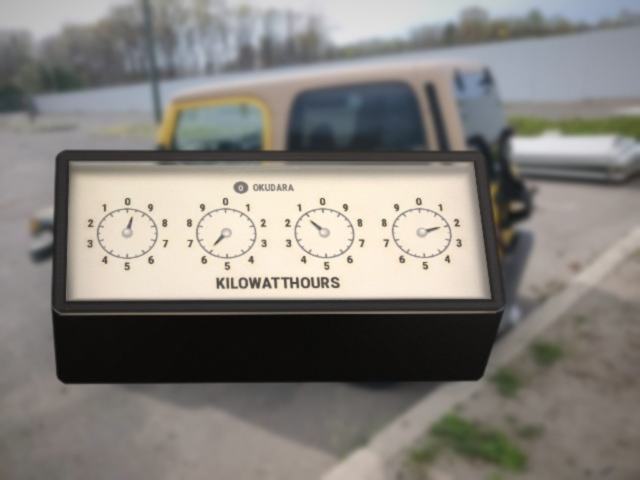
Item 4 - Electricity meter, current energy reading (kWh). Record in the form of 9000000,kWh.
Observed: 9612,kWh
